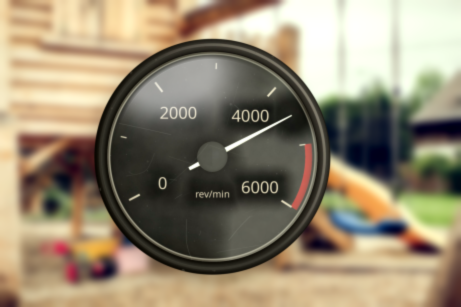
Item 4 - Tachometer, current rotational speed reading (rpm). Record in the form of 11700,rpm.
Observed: 4500,rpm
